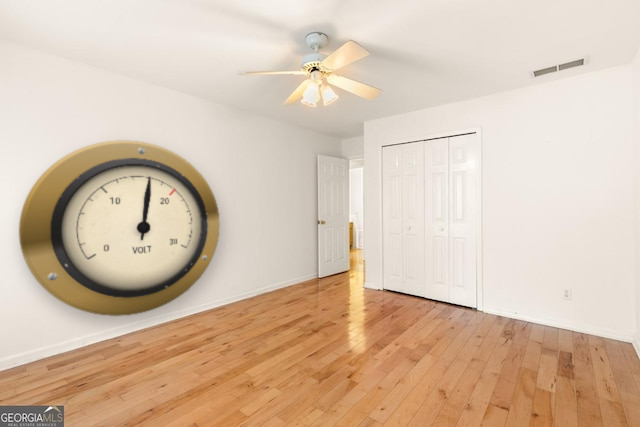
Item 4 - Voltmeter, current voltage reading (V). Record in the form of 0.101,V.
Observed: 16,V
